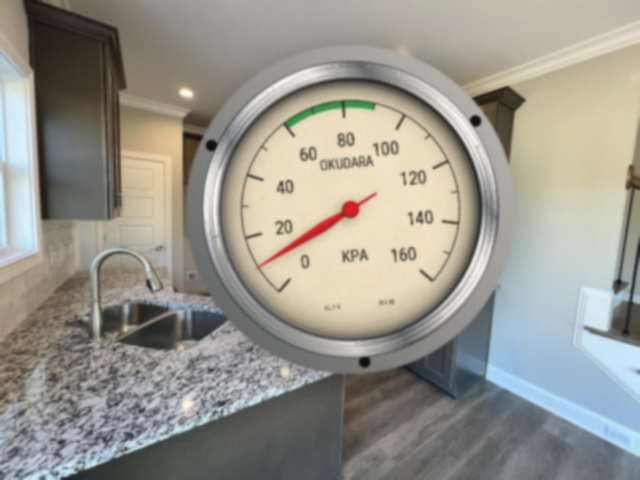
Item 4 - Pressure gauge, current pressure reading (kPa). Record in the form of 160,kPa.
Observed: 10,kPa
